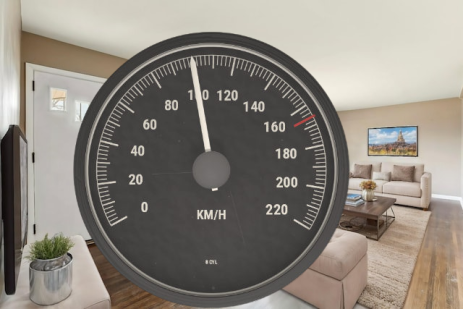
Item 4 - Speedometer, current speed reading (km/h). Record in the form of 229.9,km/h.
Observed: 100,km/h
